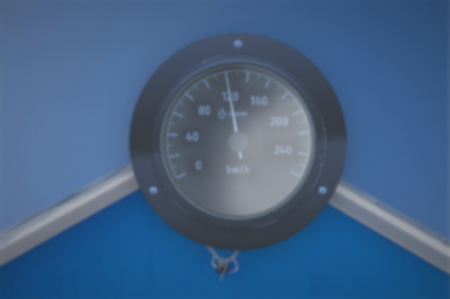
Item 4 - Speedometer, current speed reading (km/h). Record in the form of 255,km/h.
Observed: 120,km/h
